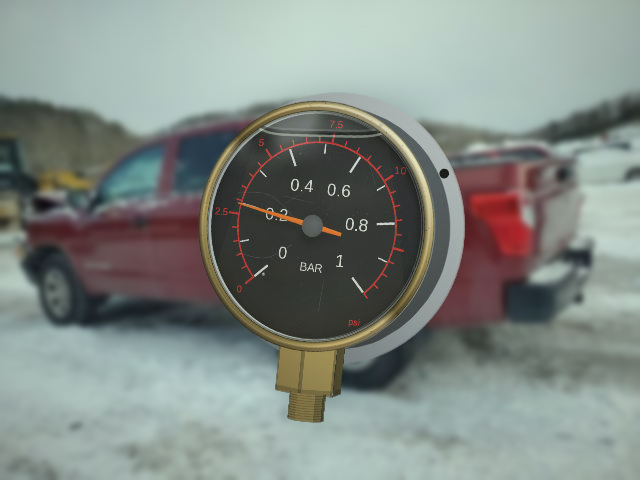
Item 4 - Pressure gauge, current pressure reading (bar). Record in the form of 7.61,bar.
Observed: 0.2,bar
